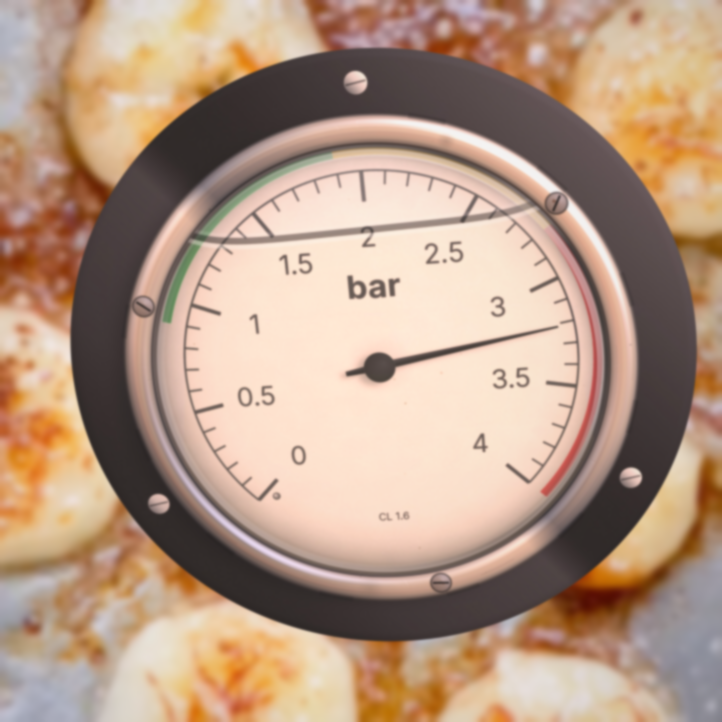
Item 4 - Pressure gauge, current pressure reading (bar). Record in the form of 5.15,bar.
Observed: 3.2,bar
